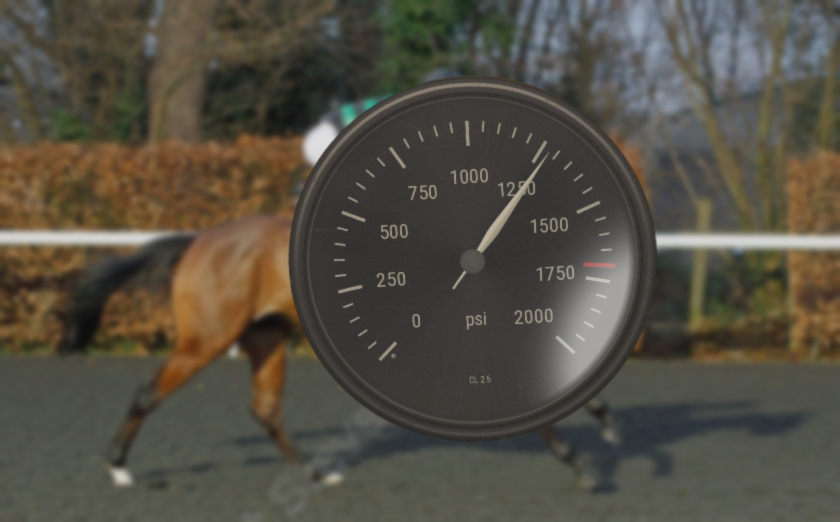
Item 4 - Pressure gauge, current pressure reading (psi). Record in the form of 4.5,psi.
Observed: 1275,psi
